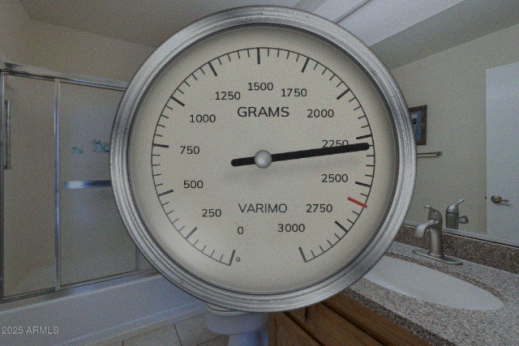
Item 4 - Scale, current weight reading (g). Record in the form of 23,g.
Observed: 2300,g
